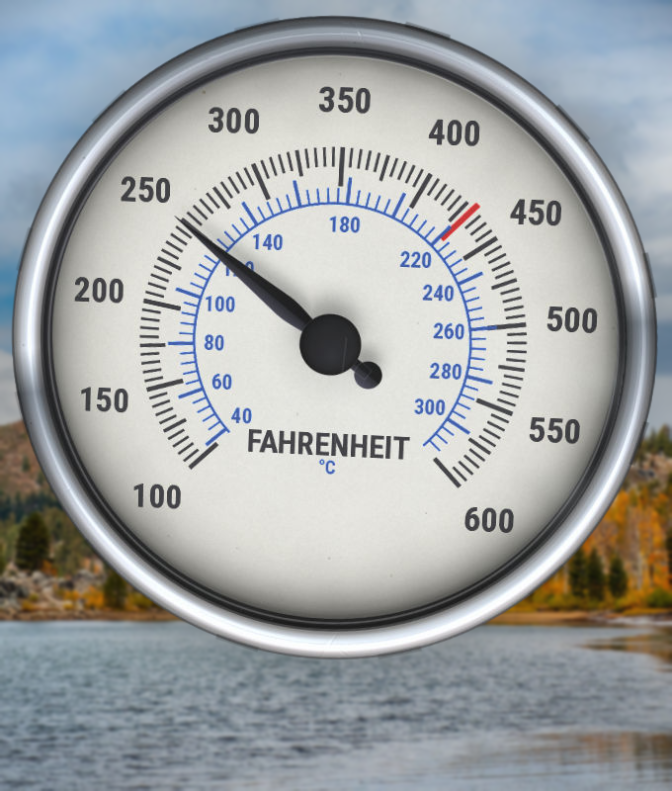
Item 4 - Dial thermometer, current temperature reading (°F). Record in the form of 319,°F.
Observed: 250,°F
